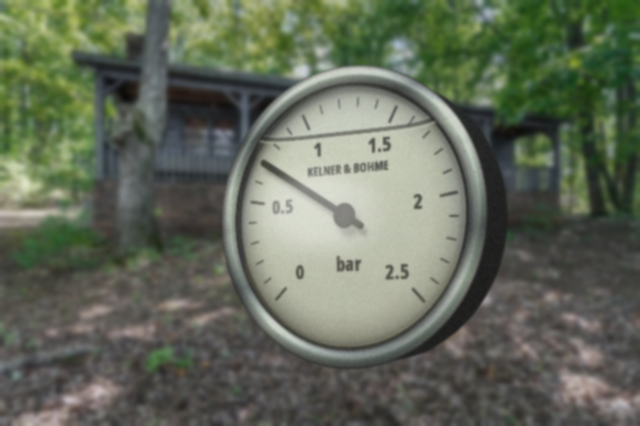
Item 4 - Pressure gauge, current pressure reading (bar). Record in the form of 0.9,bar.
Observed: 0.7,bar
